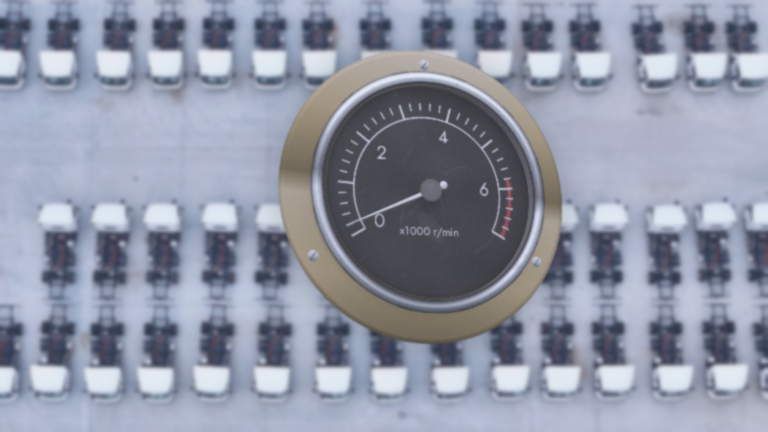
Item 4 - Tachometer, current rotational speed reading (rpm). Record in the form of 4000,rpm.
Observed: 200,rpm
